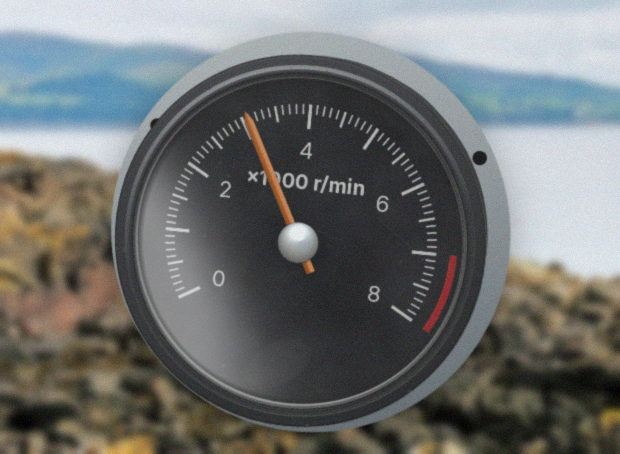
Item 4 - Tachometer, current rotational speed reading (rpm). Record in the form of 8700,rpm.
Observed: 3100,rpm
